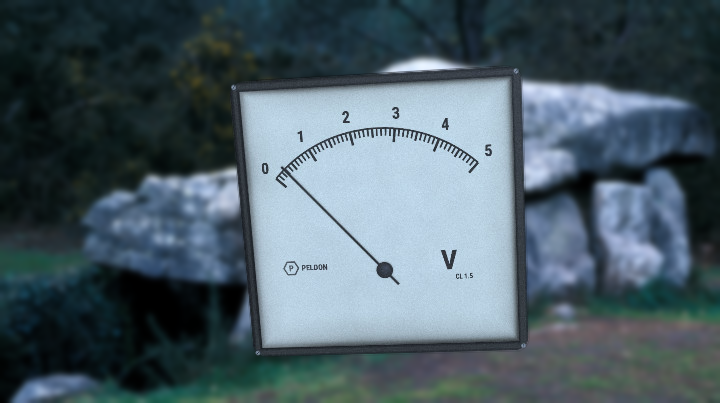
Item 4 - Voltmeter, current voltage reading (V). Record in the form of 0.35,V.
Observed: 0.3,V
